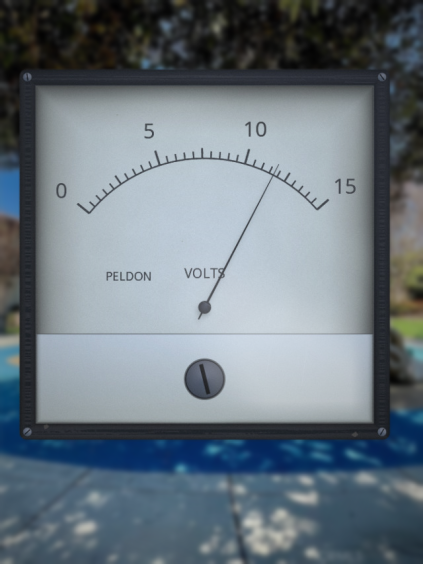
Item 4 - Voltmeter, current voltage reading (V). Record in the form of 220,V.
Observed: 11.75,V
